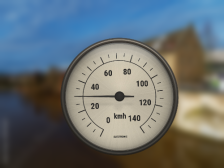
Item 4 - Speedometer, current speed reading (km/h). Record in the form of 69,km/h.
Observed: 30,km/h
